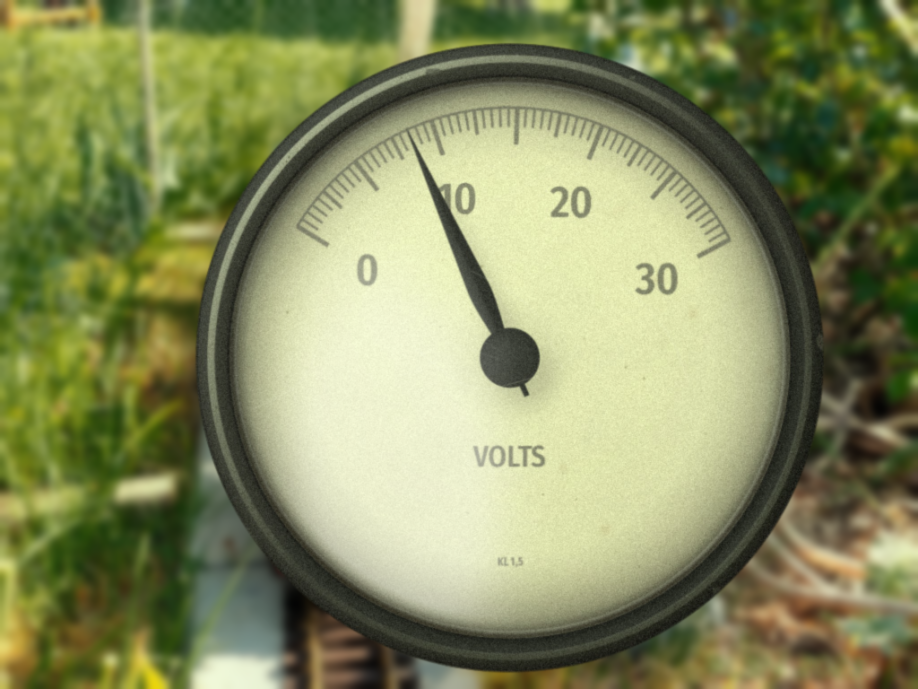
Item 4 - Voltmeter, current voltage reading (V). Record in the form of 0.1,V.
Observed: 8.5,V
